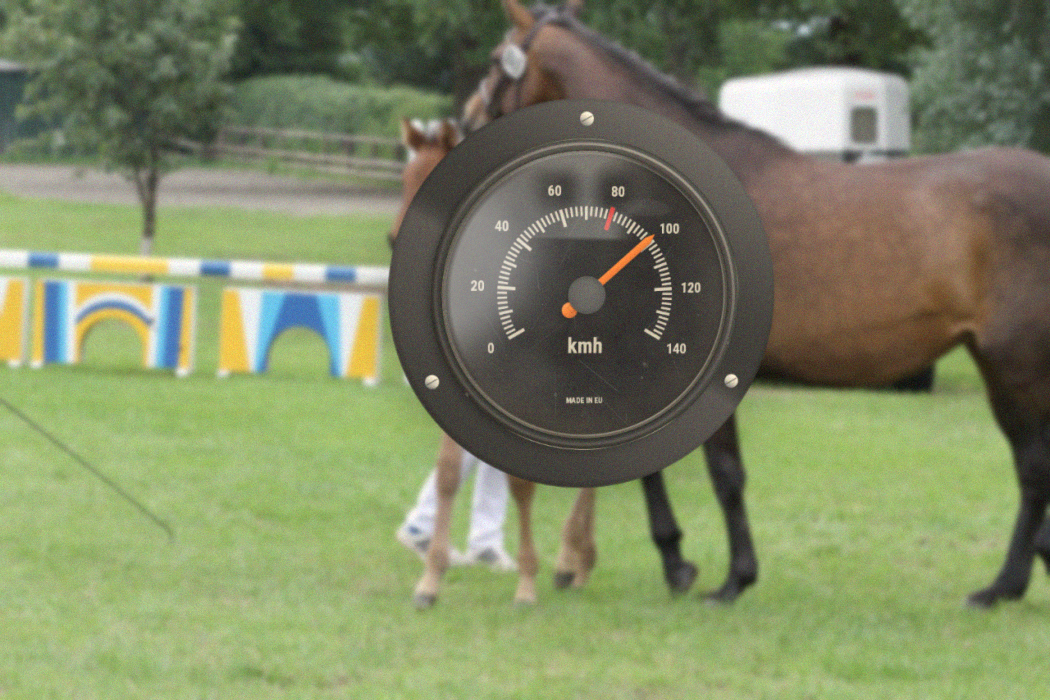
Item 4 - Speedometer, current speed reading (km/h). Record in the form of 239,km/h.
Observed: 98,km/h
